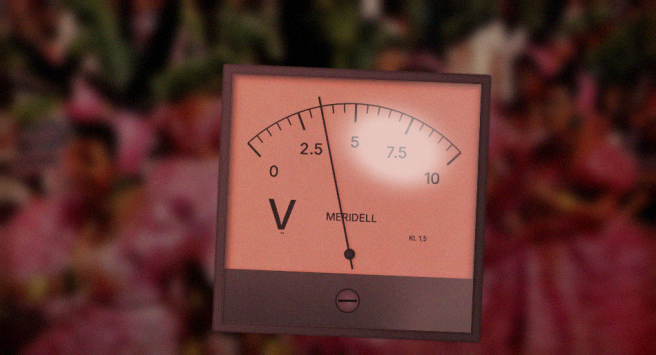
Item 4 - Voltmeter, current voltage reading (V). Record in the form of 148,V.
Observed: 3.5,V
